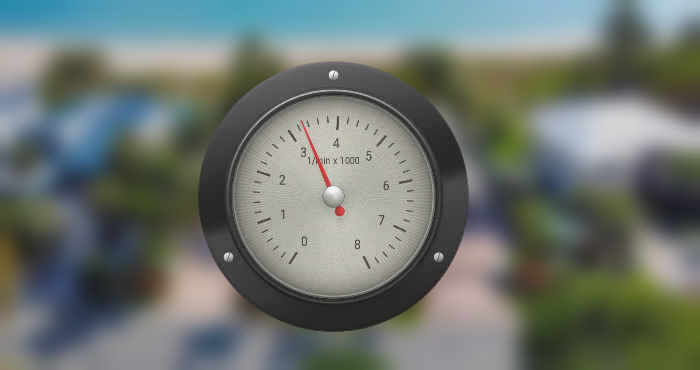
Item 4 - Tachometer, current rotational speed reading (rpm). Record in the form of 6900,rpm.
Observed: 3300,rpm
